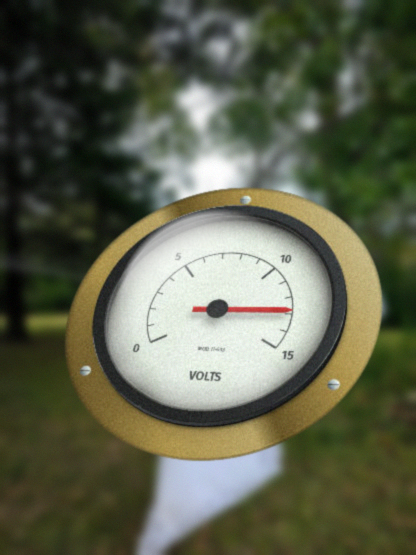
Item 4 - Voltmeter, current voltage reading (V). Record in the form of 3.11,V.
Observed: 13,V
